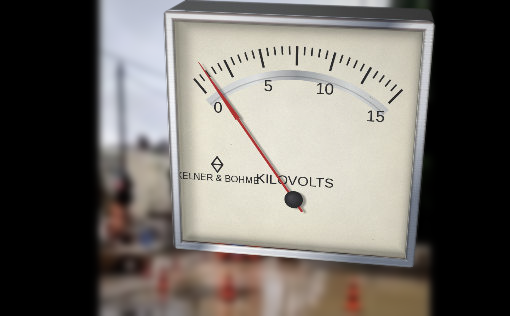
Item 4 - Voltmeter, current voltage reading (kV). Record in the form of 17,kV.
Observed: 1,kV
